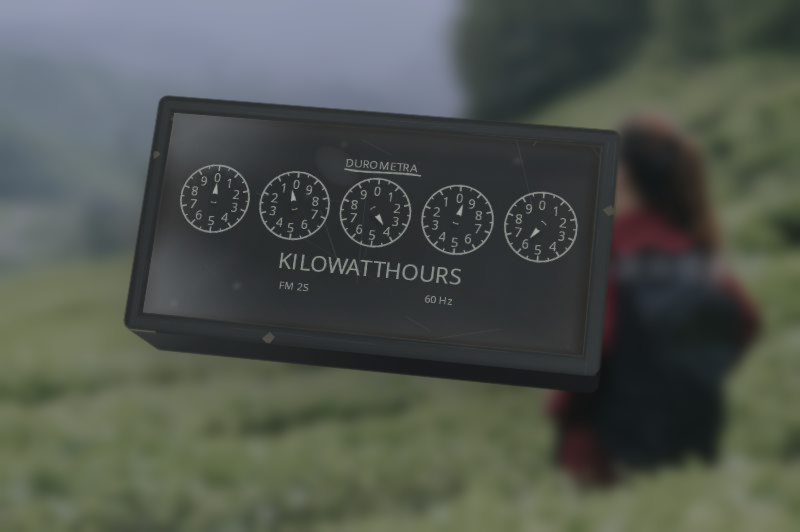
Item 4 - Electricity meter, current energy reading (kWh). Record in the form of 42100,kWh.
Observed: 396,kWh
